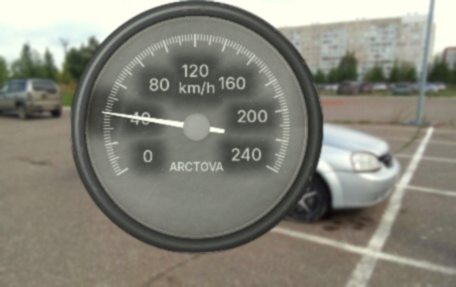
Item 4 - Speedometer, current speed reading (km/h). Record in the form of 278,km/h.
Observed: 40,km/h
